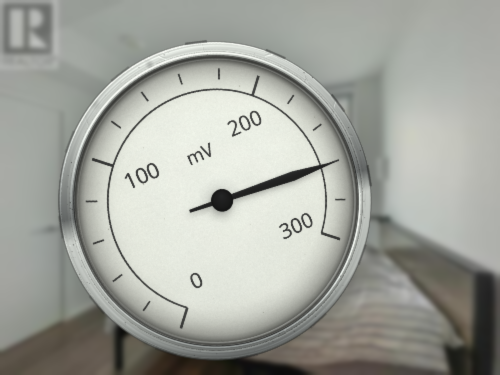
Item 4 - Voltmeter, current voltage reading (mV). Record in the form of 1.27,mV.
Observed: 260,mV
